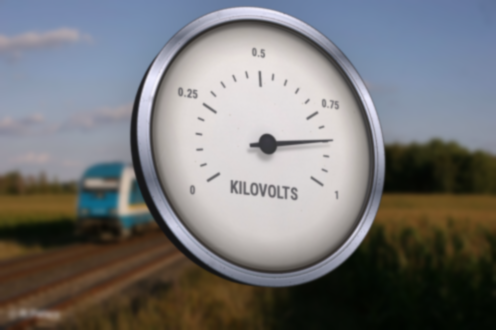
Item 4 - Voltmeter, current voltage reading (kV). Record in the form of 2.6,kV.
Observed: 0.85,kV
